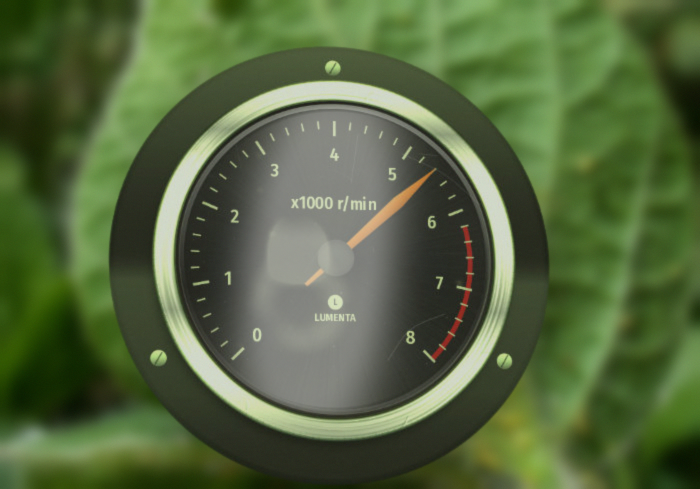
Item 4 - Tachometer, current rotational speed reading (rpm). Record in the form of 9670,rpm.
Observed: 5400,rpm
